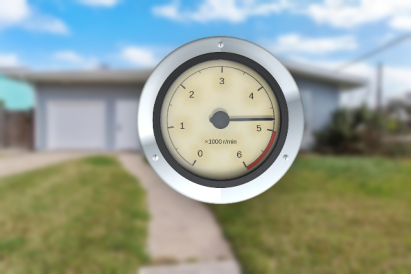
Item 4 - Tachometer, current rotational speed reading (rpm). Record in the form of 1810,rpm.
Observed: 4750,rpm
